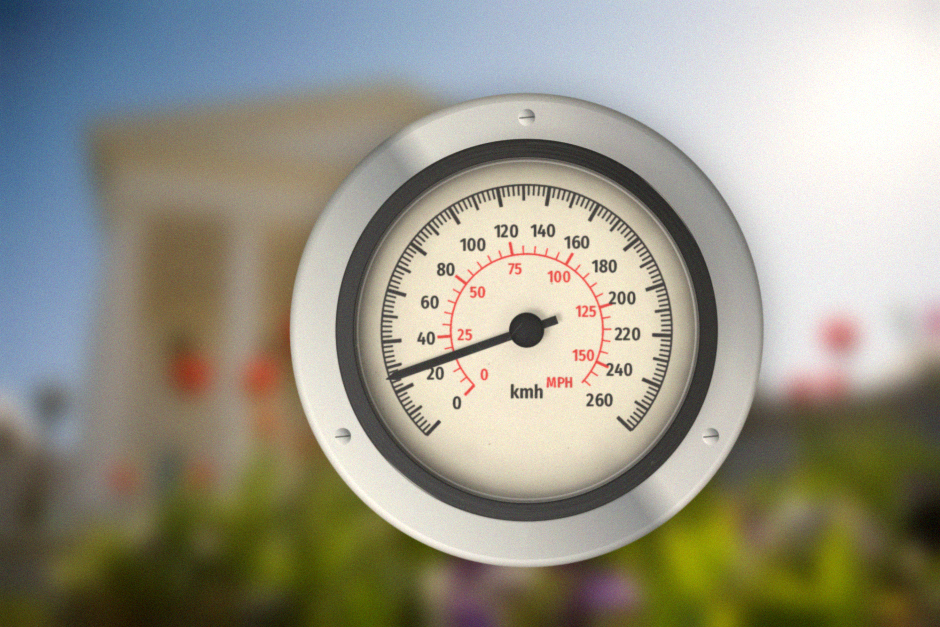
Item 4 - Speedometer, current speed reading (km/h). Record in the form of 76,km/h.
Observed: 26,km/h
